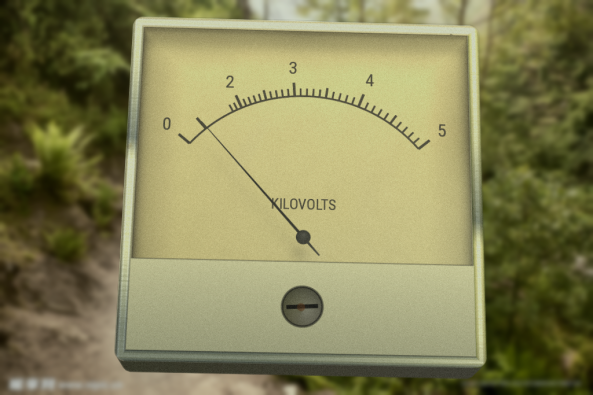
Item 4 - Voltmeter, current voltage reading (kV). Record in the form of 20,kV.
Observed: 1,kV
